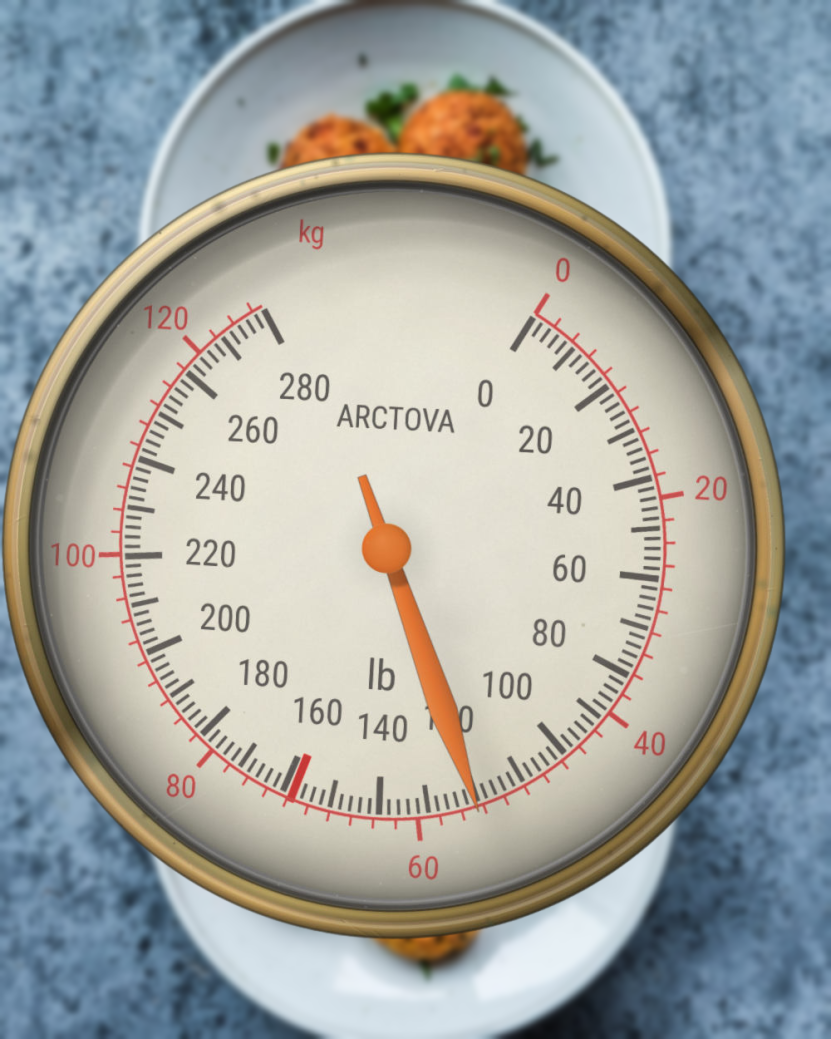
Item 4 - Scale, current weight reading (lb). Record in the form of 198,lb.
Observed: 120,lb
